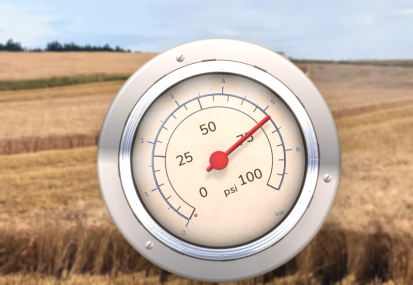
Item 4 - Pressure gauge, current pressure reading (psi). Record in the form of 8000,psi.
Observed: 75,psi
